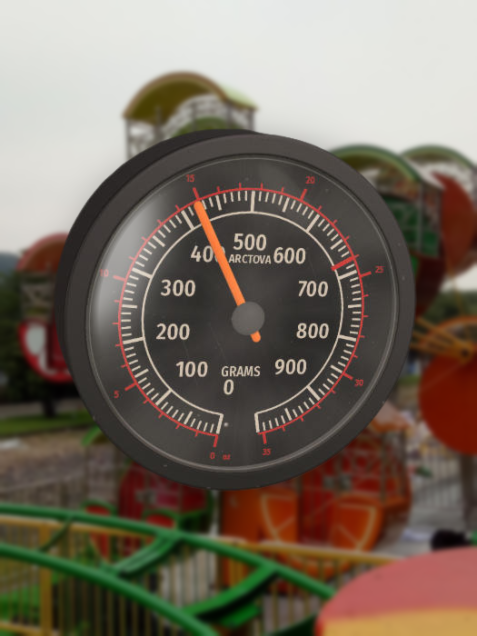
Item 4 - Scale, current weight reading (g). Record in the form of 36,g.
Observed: 420,g
